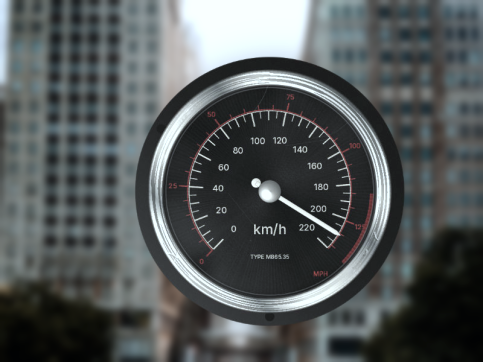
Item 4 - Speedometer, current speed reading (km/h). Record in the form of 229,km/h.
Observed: 210,km/h
